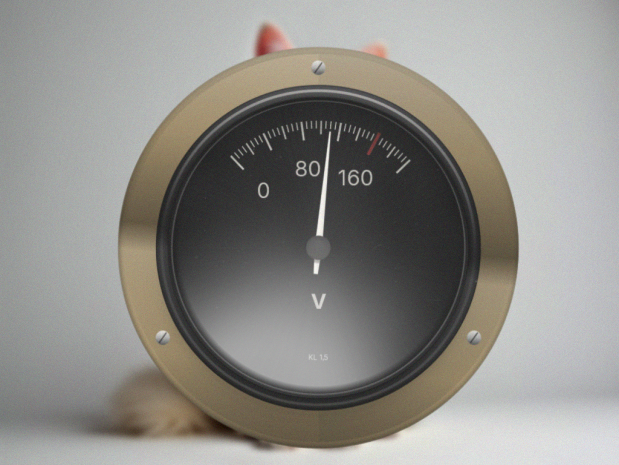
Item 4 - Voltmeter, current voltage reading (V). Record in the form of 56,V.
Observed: 110,V
